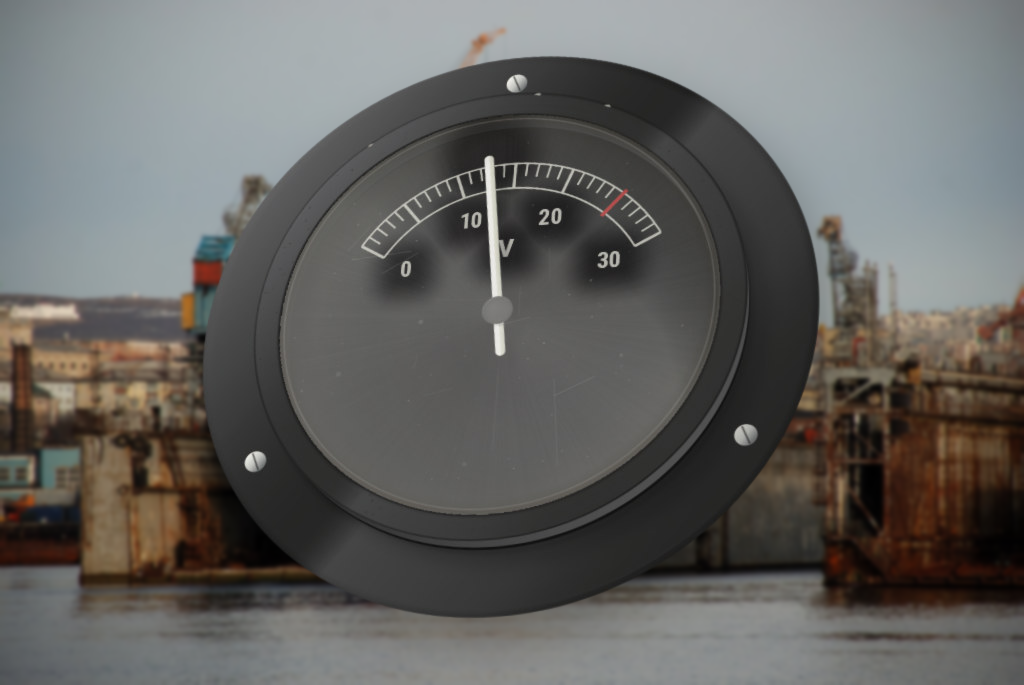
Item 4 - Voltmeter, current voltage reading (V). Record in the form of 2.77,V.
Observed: 13,V
